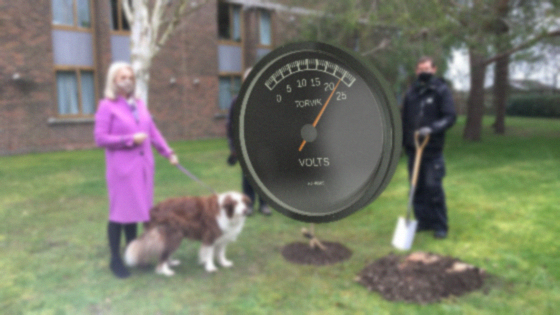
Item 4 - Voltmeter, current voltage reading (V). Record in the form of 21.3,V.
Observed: 22.5,V
